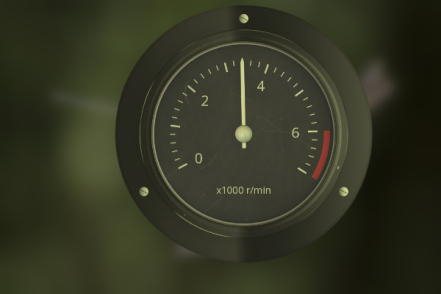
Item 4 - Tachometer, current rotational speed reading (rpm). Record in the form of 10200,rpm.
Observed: 3400,rpm
